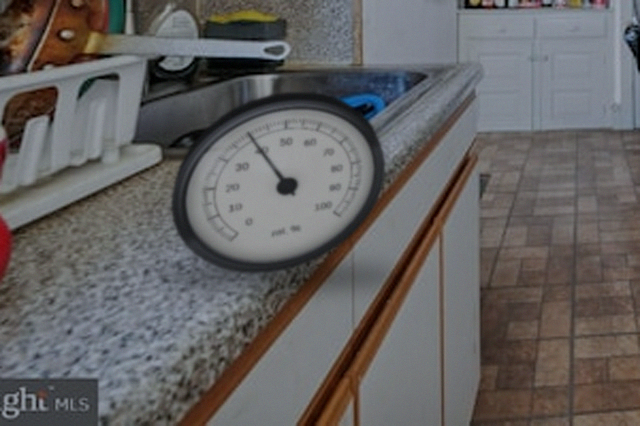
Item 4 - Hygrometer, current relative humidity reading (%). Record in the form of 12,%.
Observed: 40,%
